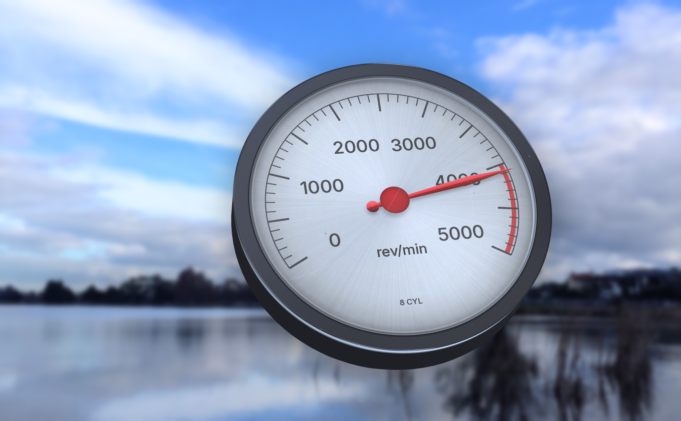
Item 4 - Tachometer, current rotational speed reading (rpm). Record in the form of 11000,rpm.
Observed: 4100,rpm
